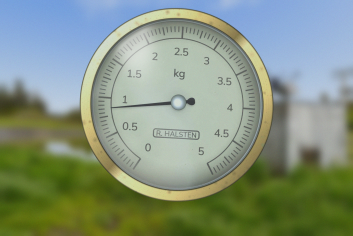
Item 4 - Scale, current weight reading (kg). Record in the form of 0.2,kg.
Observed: 0.85,kg
